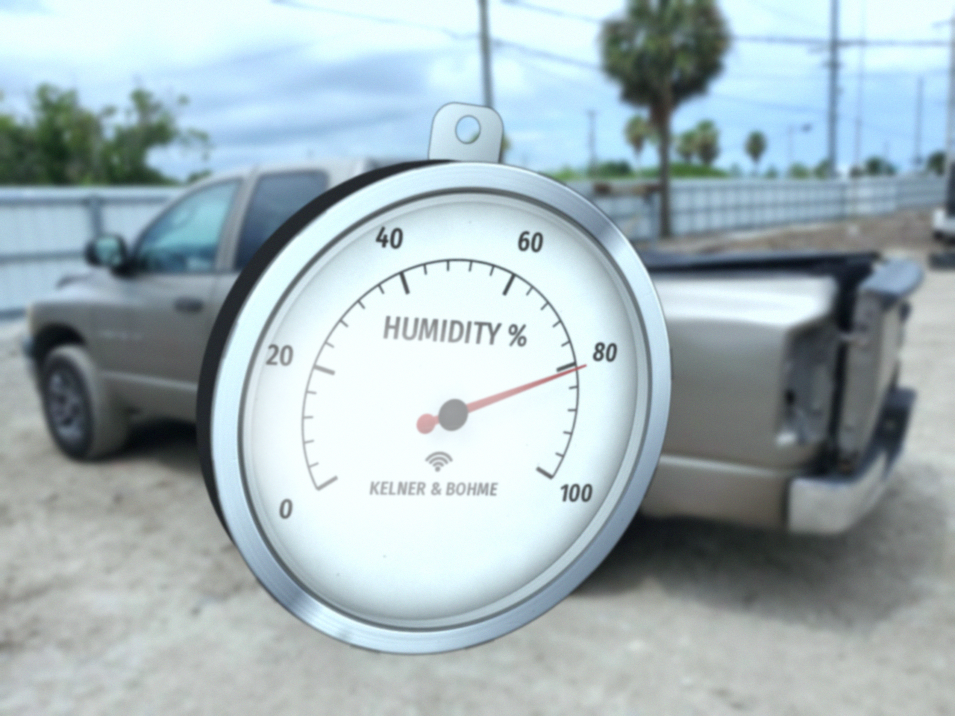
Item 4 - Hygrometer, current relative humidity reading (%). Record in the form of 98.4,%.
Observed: 80,%
